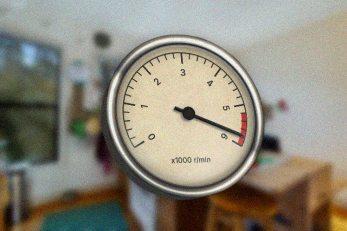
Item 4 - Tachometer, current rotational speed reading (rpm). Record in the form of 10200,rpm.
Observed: 5800,rpm
